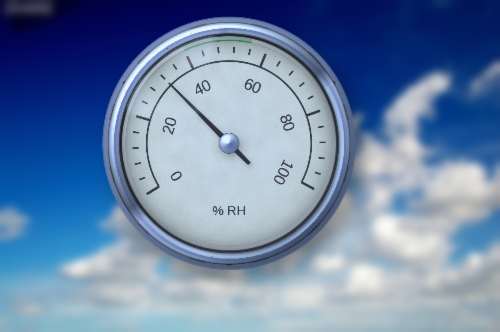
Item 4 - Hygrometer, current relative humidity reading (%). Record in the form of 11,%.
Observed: 32,%
